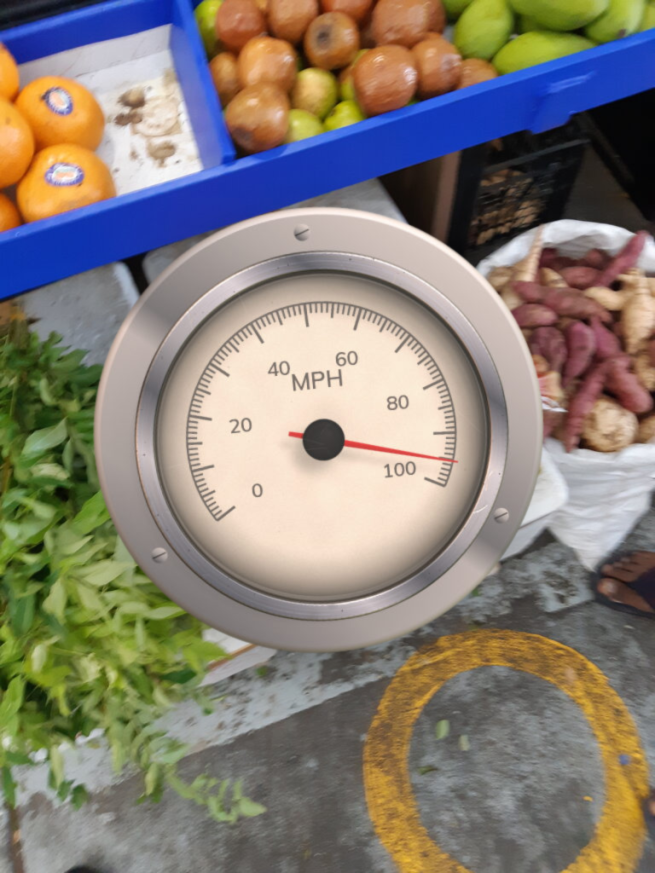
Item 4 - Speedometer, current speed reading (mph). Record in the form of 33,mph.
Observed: 95,mph
